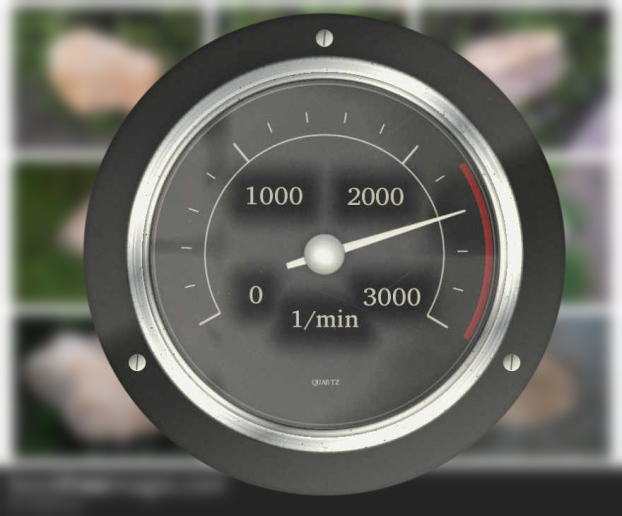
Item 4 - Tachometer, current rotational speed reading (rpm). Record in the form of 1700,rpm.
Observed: 2400,rpm
